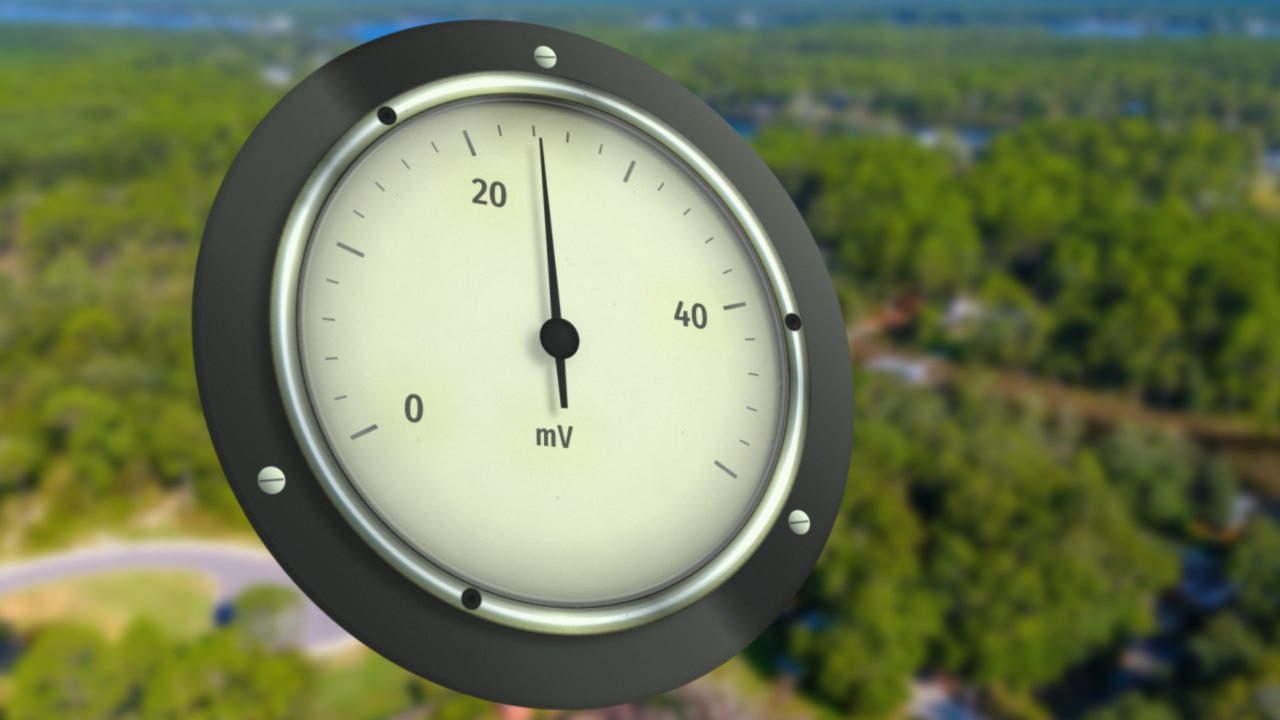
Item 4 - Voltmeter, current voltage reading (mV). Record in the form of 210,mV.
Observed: 24,mV
